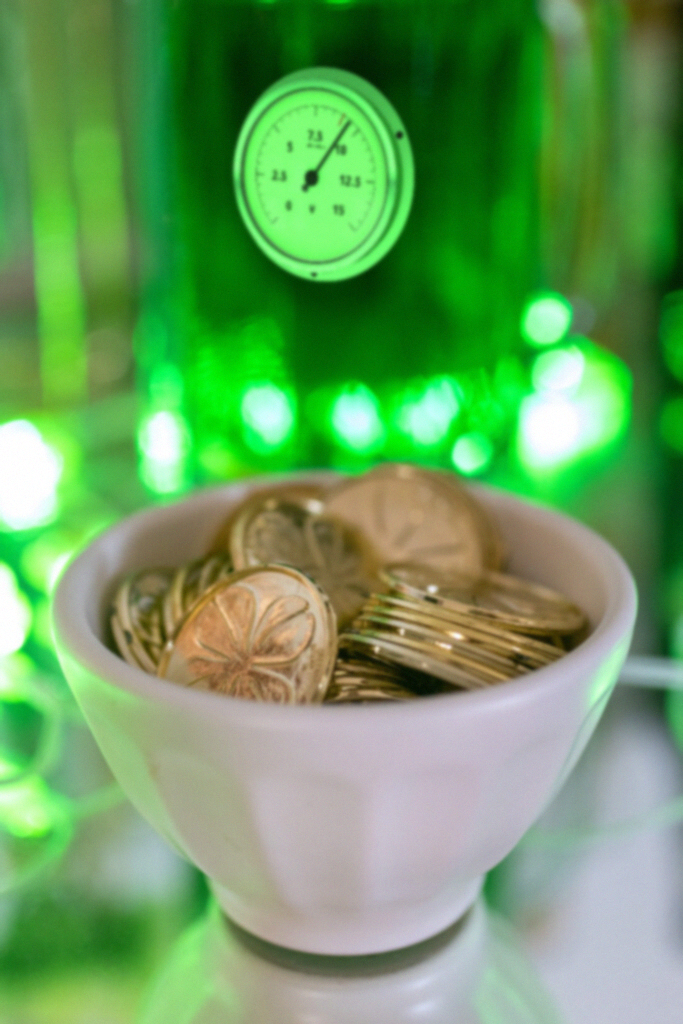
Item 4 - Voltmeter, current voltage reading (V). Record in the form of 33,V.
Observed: 9.5,V
